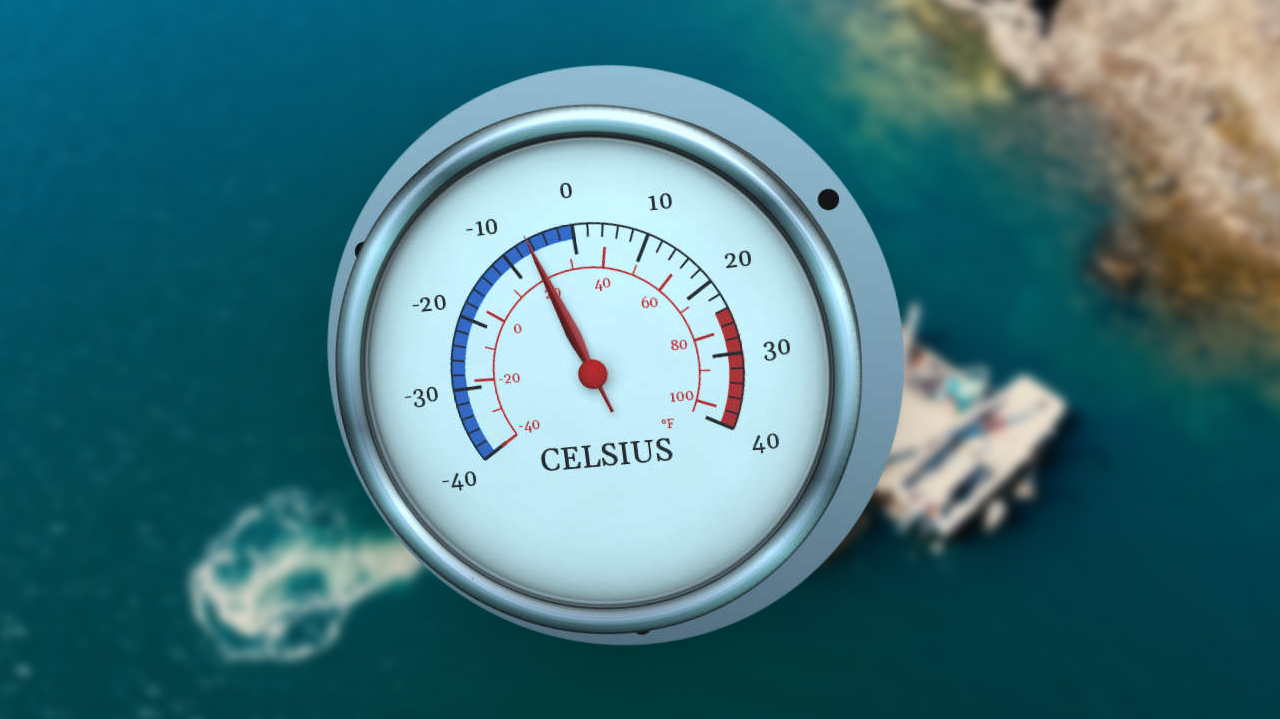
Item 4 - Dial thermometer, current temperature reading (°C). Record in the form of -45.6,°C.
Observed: -6,°C
